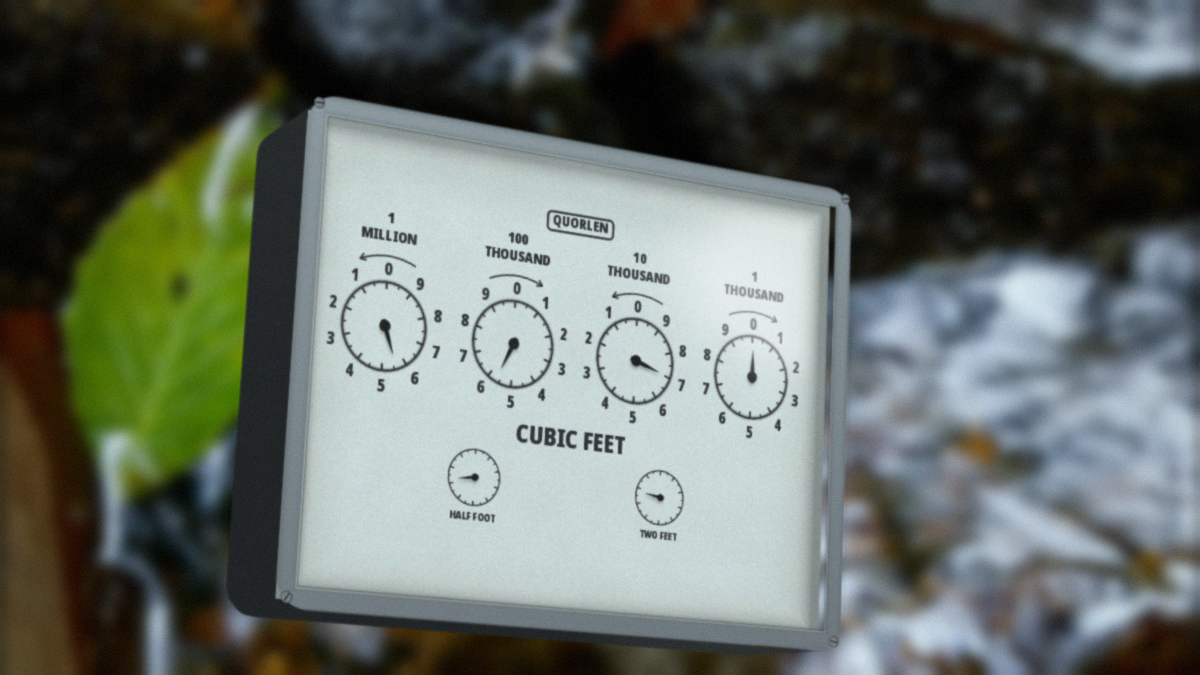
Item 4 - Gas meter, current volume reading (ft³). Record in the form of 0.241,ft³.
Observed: 557000,ft³
